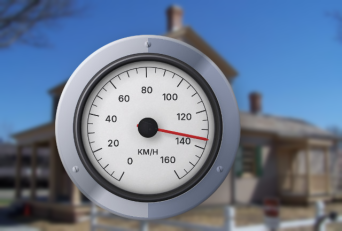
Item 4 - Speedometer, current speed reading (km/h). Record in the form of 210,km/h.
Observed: 135,km/h
